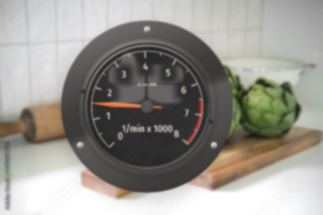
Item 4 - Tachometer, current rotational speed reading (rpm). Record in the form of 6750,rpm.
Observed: 1500,rpm
